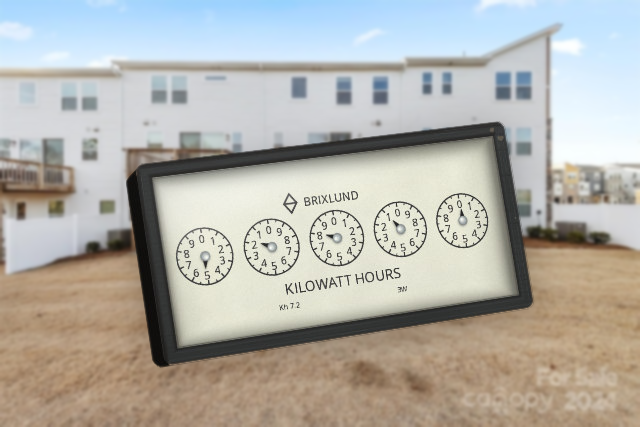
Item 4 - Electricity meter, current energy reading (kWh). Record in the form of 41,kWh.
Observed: 51810,kWh
